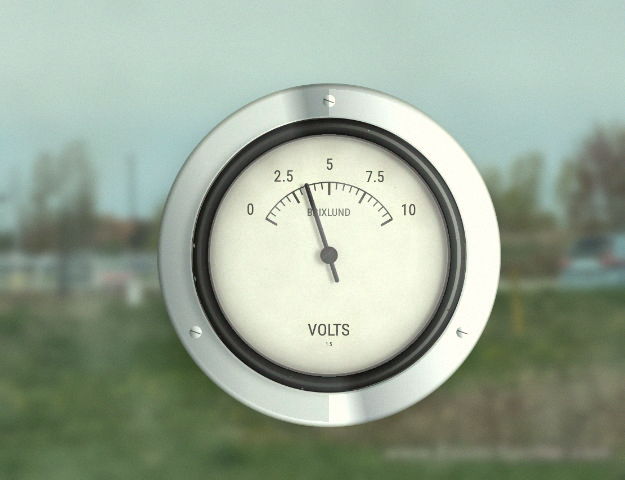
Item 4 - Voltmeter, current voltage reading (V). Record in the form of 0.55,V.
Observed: 3.5,V
